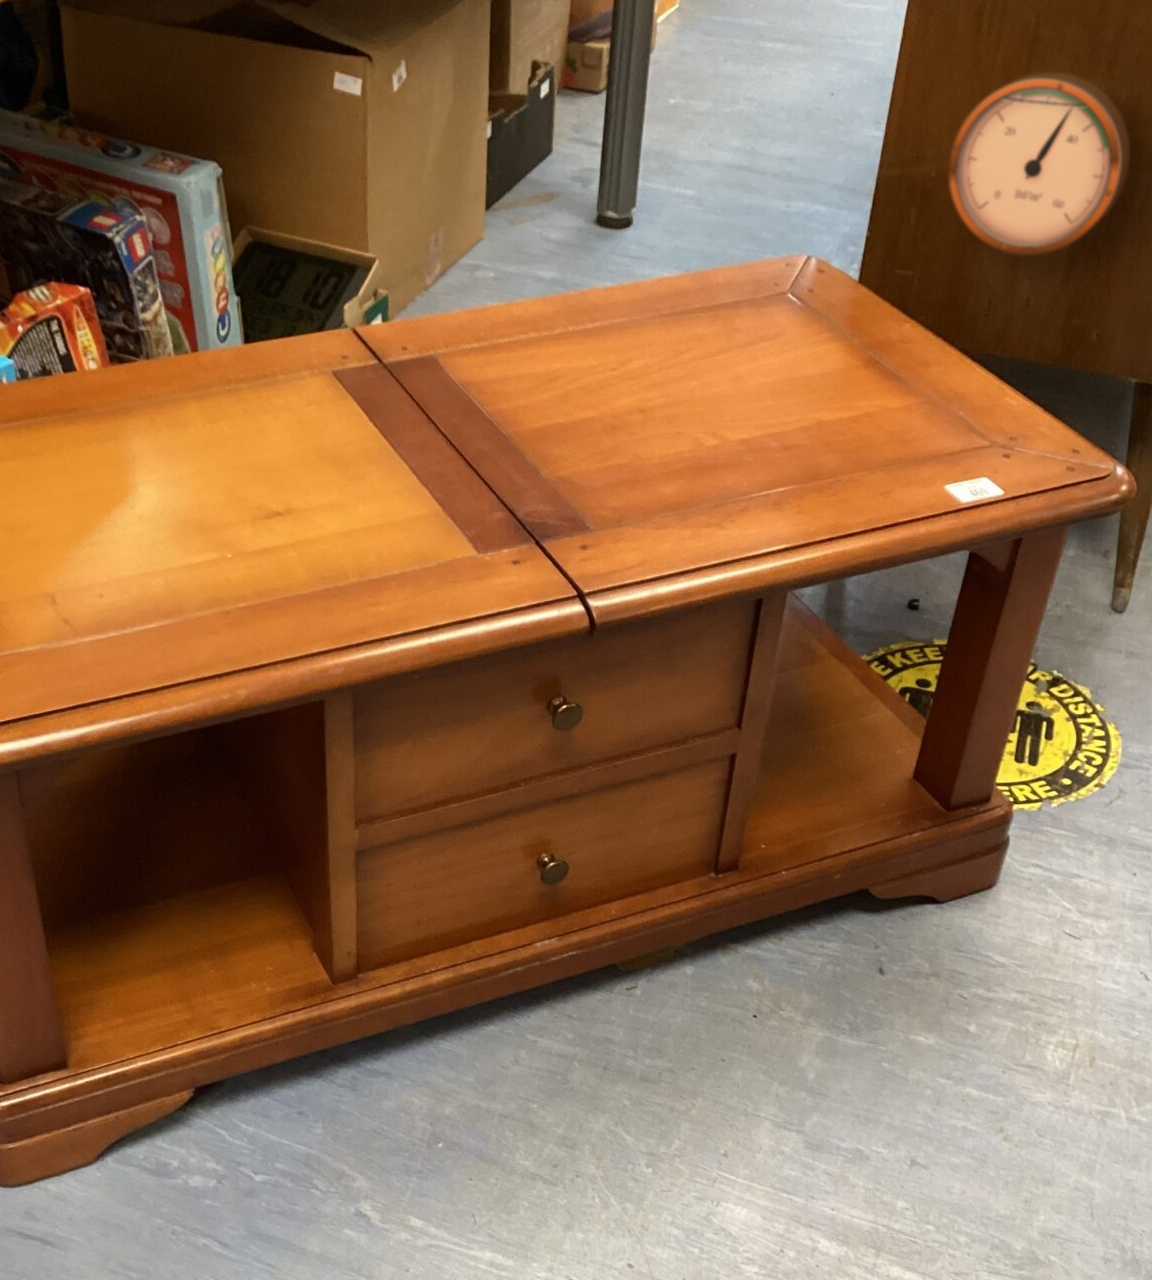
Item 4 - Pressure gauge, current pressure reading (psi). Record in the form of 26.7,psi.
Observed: 35,psi
